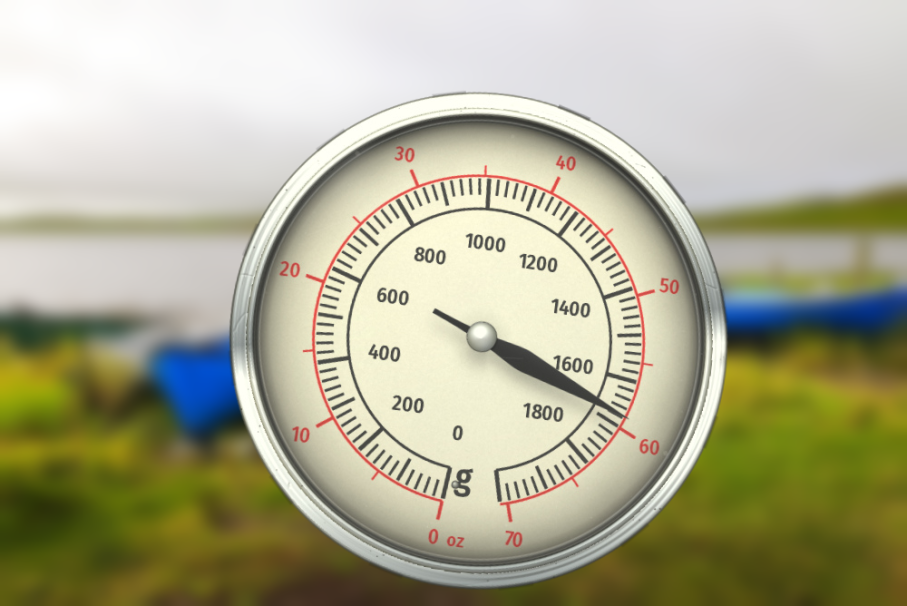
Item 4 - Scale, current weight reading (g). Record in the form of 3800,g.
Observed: 1680,g
